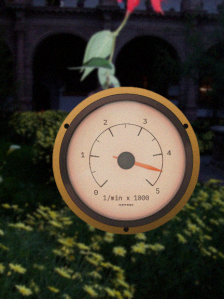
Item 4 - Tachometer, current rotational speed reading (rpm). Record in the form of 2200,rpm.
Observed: 4500,rpm
